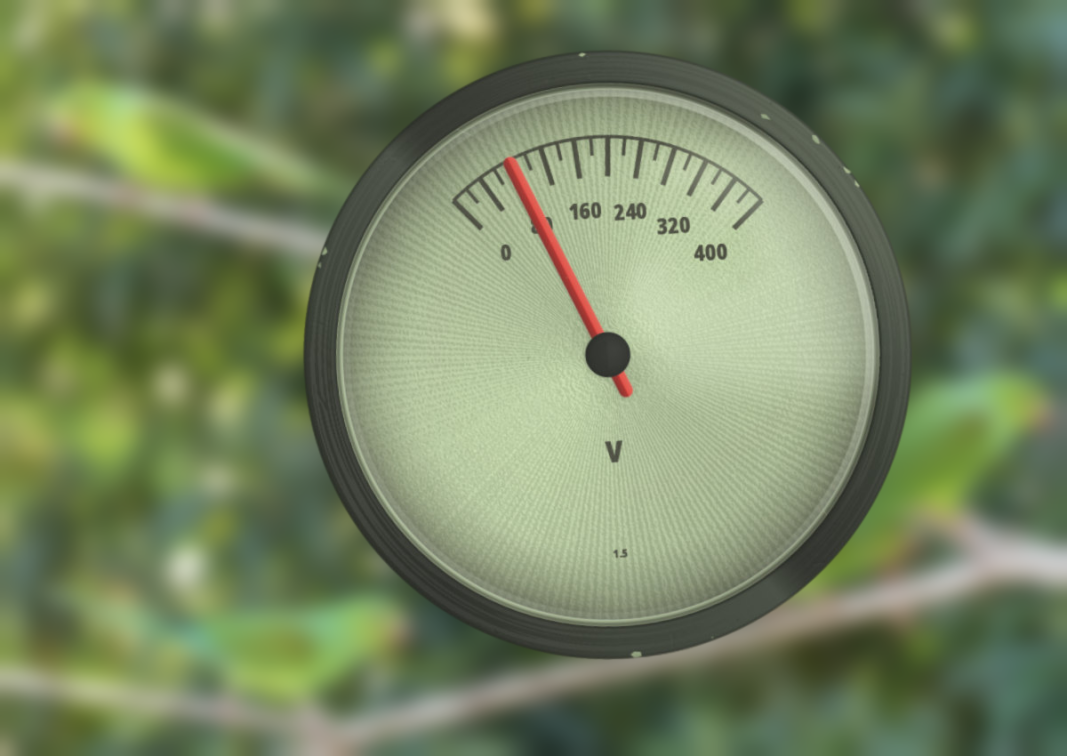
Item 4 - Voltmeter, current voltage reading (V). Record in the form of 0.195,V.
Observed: 80,V
